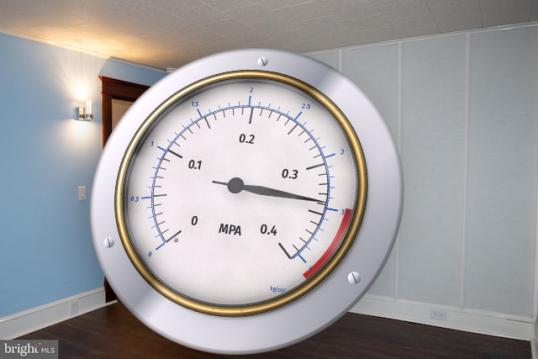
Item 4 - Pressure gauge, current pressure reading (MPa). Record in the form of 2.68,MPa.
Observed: 0.34,MPa
